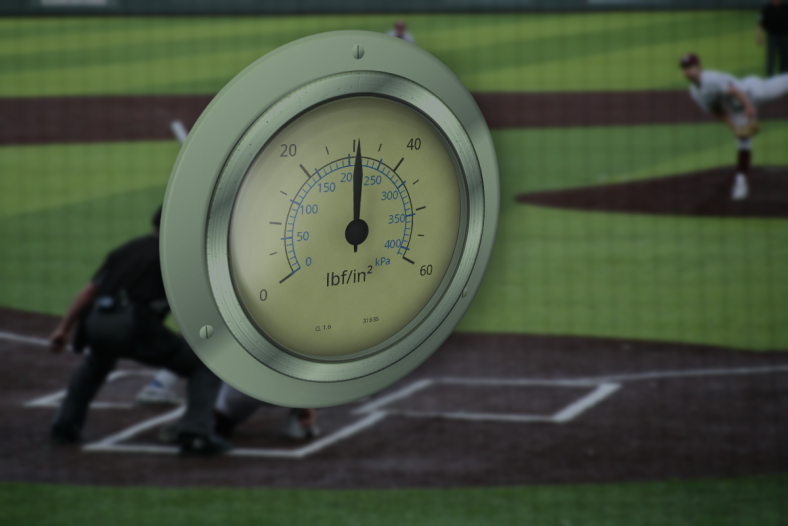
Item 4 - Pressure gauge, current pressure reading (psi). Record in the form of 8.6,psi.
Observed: 30,psi
